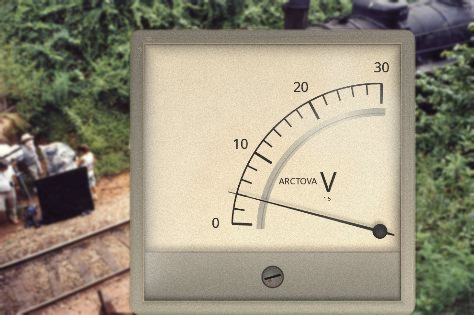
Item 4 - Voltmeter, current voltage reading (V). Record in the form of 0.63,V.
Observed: 4,V
